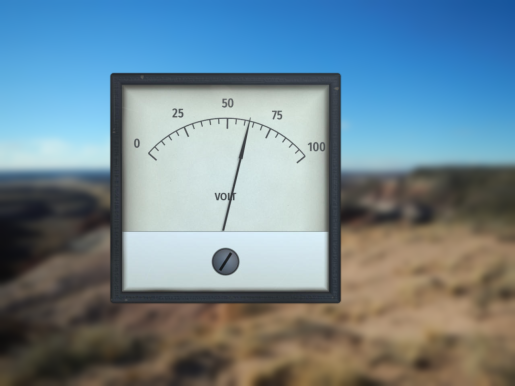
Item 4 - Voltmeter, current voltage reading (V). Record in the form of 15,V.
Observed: 62.5,V
